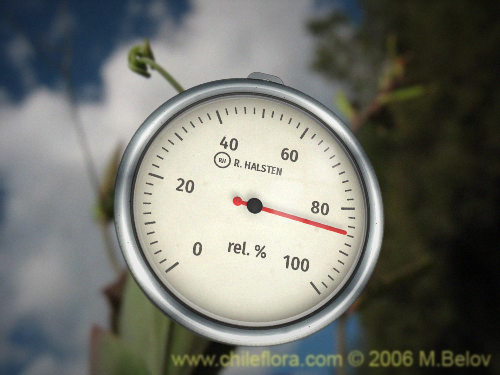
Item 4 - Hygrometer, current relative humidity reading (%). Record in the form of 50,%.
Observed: 86,%
